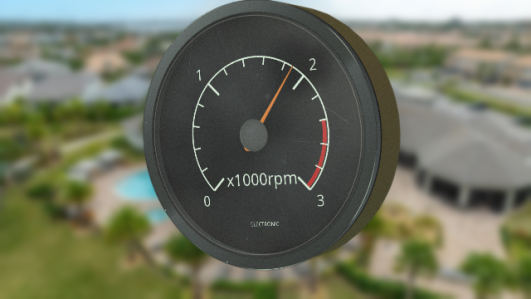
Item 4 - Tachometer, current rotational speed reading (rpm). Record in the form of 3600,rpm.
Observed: 1900,rpm
